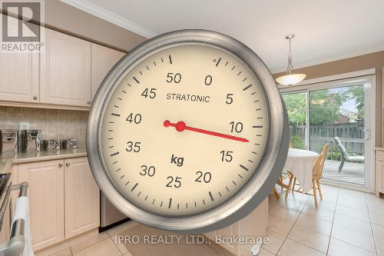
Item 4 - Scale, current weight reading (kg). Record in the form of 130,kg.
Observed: 12,kg
